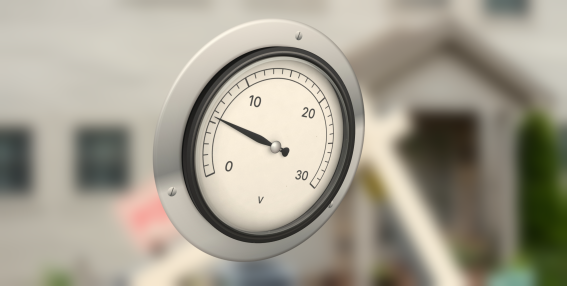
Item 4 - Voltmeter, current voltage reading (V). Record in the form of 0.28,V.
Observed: 5.5,V
